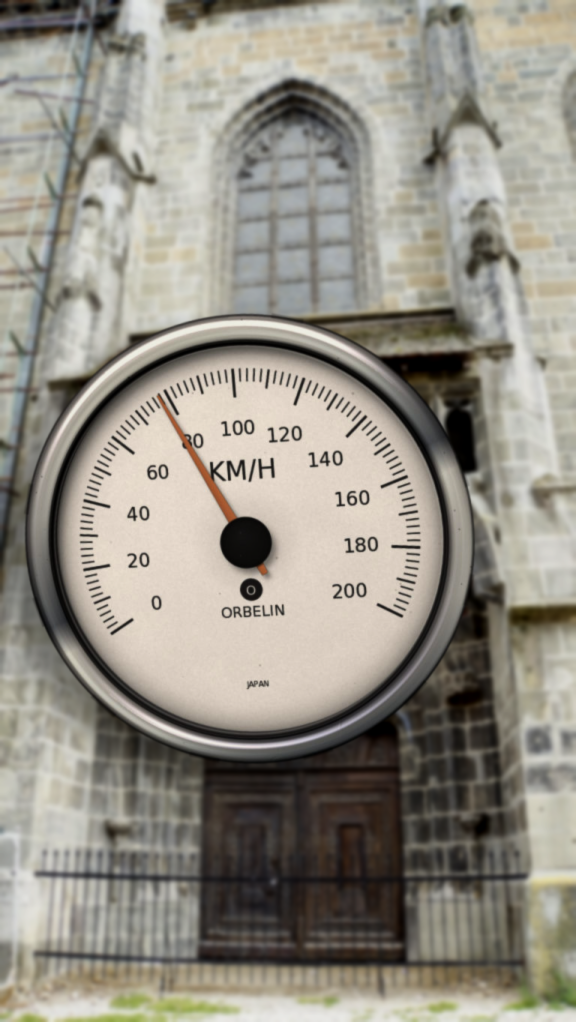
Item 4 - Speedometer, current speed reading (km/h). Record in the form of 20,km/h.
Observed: 78,km/h
